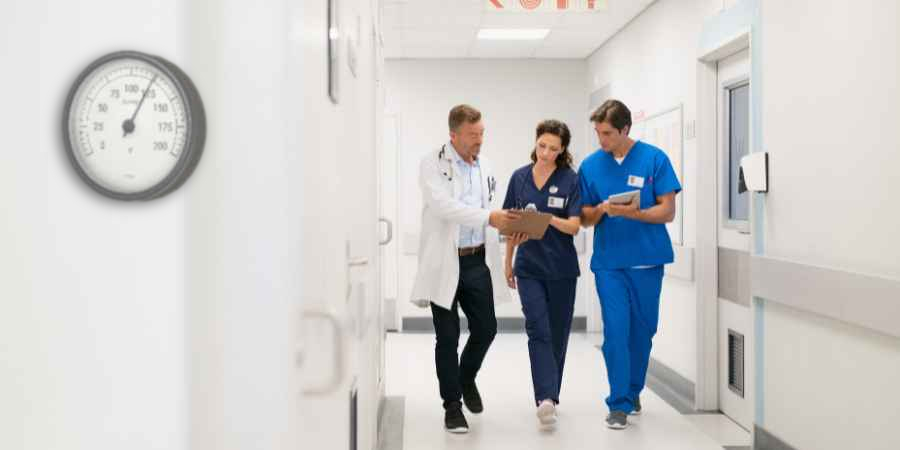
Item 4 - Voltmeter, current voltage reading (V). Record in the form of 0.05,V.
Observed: 125,V
